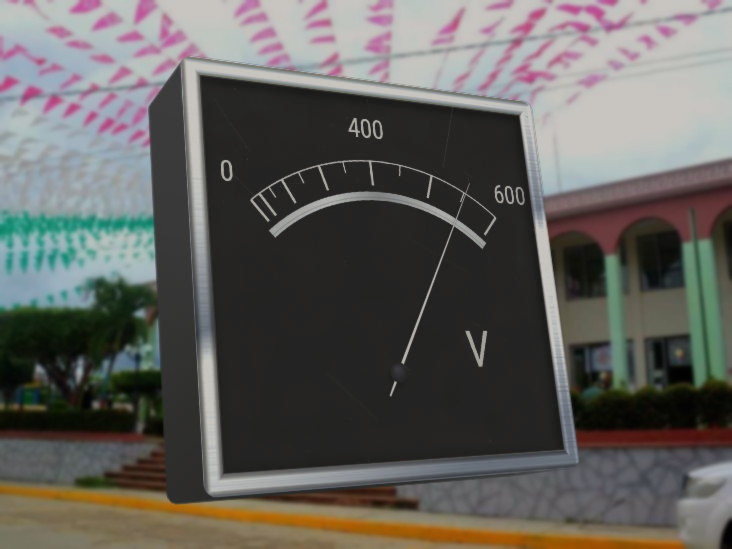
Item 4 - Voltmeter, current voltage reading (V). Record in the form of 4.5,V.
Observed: 550,V
